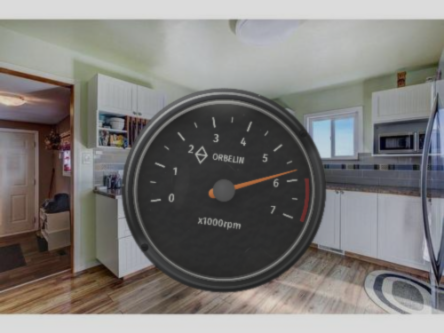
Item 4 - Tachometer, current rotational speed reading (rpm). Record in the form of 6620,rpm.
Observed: 5750,rpm
